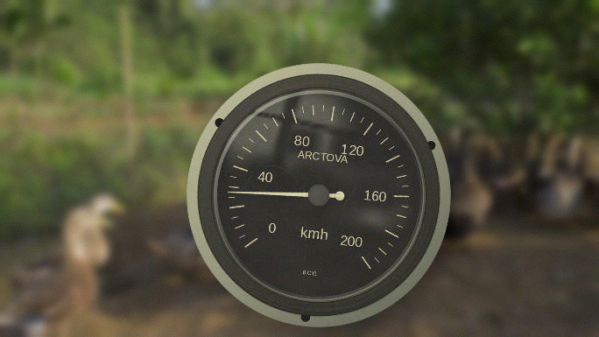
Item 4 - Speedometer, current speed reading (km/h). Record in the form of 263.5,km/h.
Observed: 27.5,km/h
